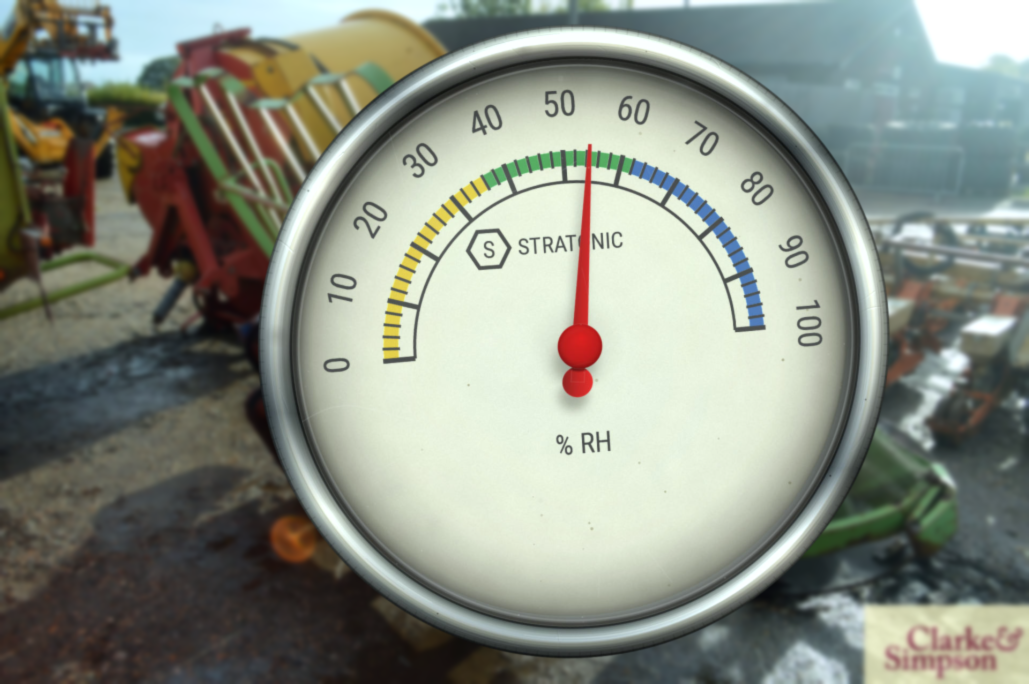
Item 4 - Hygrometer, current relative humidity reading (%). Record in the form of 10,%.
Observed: 54,%
